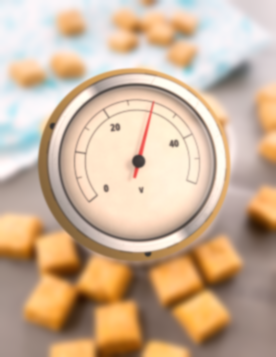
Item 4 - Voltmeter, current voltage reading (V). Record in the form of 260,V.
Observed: 30,V
